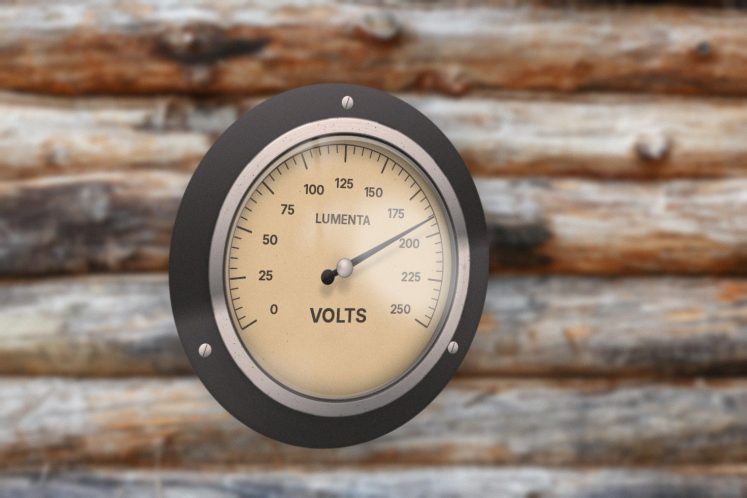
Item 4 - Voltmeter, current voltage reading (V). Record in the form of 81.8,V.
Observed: 190,V
